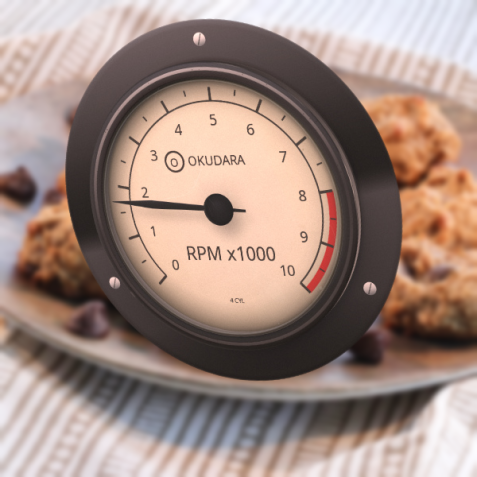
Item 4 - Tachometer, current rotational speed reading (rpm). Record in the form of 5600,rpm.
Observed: 1750,rpm
